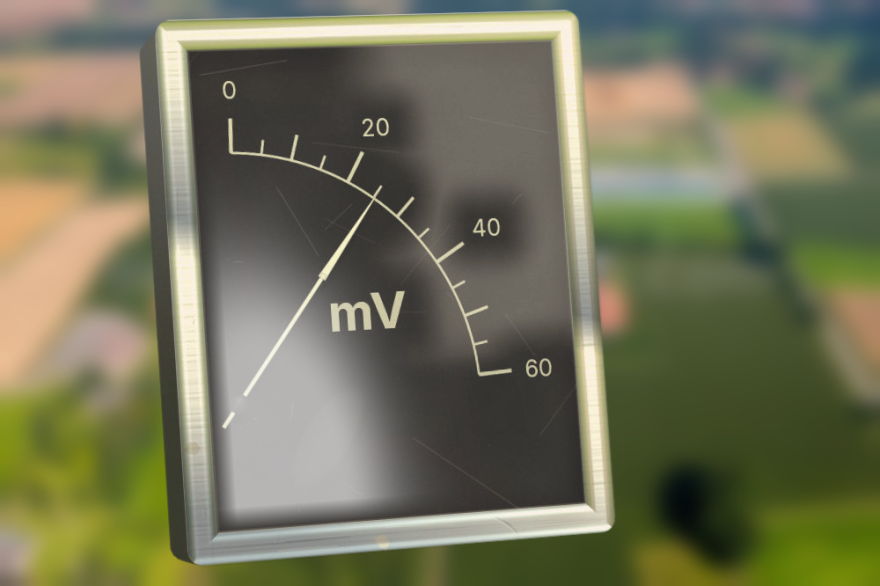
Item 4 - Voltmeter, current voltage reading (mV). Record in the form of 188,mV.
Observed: 25,mV
